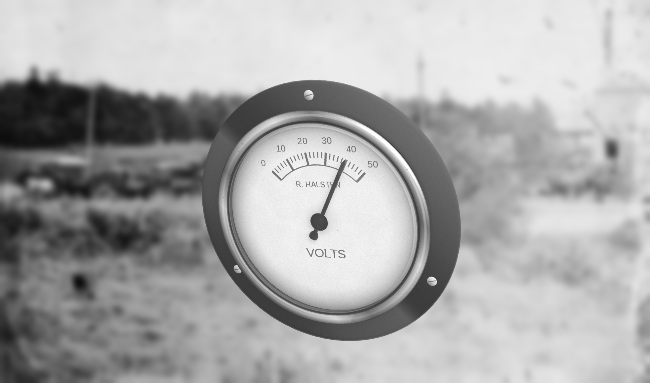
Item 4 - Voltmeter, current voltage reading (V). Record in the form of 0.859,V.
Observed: 40,V
